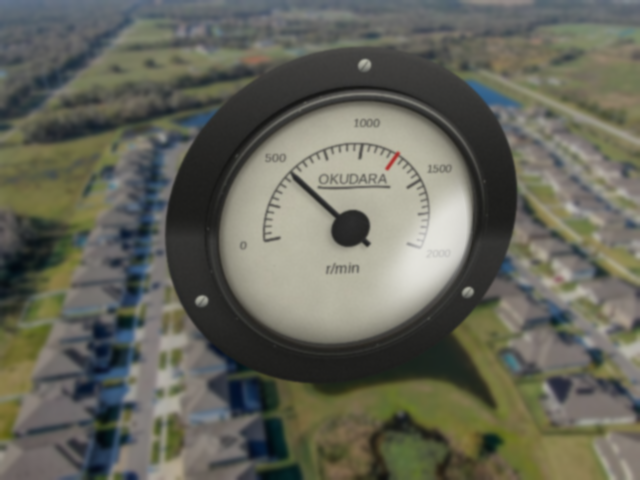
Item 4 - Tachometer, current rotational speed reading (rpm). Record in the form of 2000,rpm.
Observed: 500,rpm
